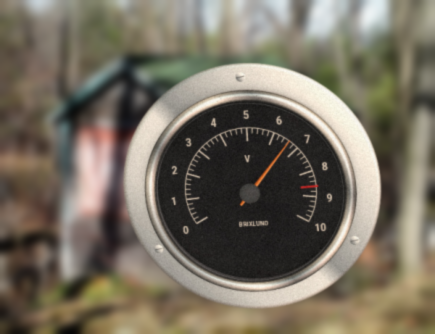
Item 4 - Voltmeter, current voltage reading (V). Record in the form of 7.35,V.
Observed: 6.6,V
